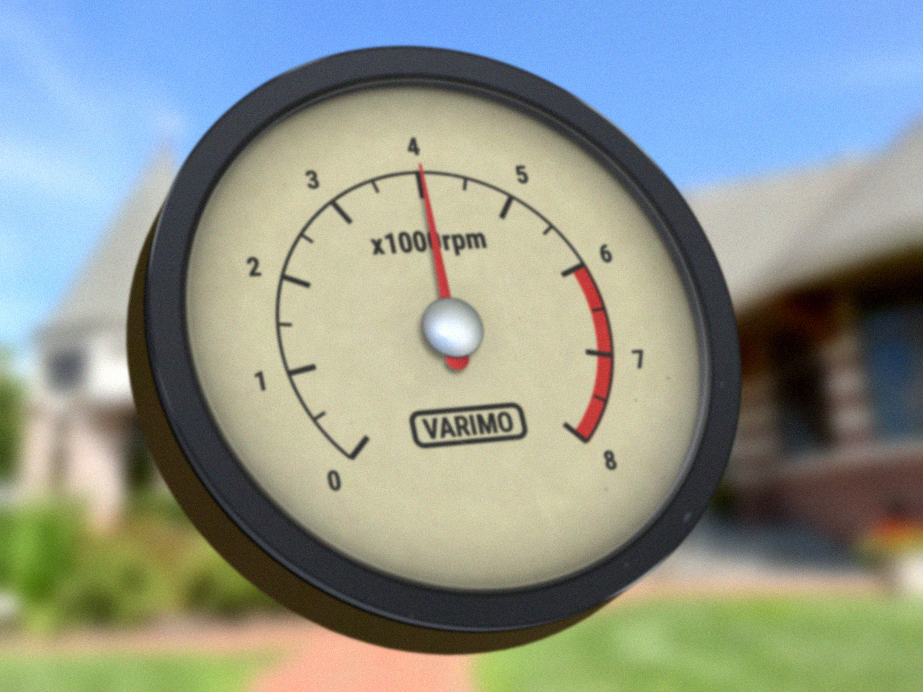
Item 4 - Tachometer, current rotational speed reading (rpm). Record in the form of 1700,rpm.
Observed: 4000,rpm
